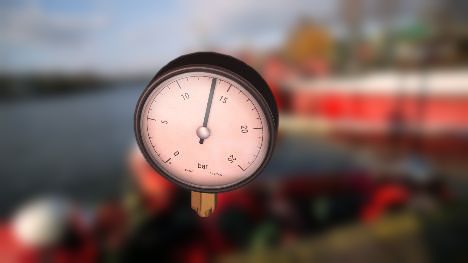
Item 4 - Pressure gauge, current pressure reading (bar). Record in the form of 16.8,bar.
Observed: 13.5,bar
